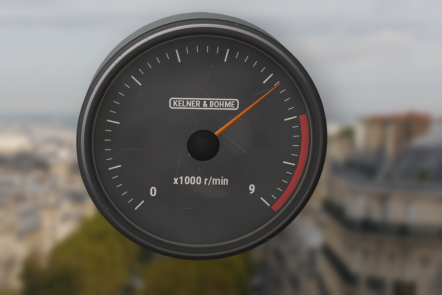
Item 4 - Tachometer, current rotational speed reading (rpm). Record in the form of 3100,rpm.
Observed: 6200,rpm
